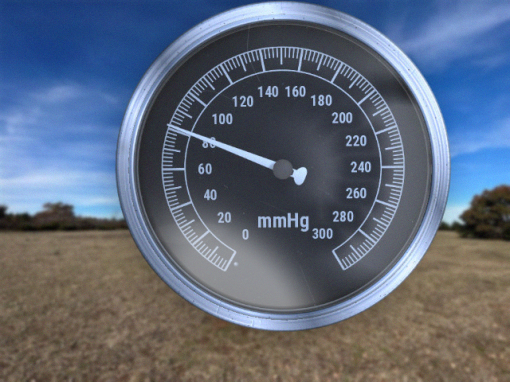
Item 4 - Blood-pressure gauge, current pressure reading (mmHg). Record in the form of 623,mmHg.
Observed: 82,mmHg
